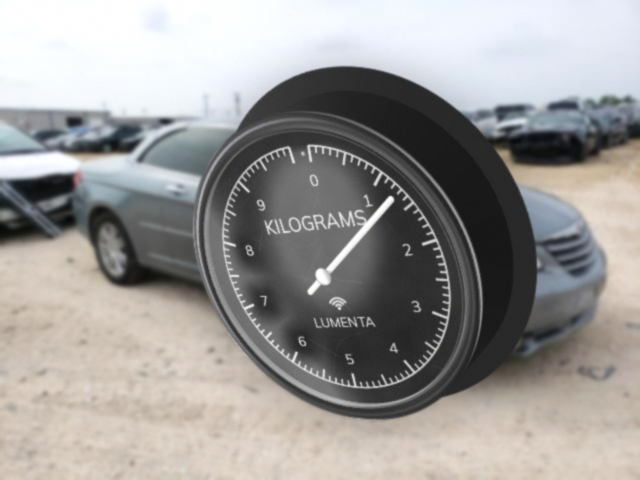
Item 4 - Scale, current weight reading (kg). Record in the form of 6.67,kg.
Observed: 1.3,kg
